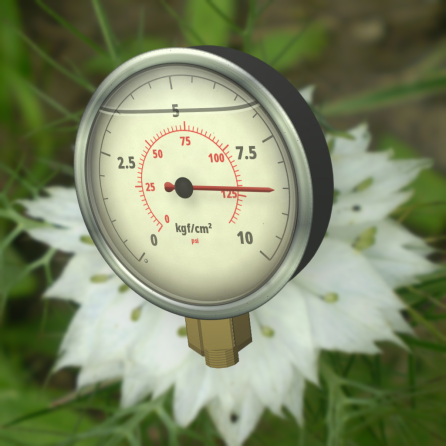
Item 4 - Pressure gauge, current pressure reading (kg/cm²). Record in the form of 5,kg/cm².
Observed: 8.5,kg/cm²
